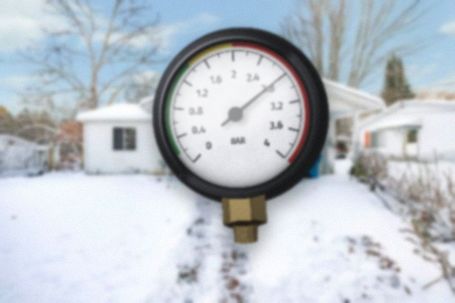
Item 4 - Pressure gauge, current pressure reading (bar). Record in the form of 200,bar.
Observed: 2.8,bar
